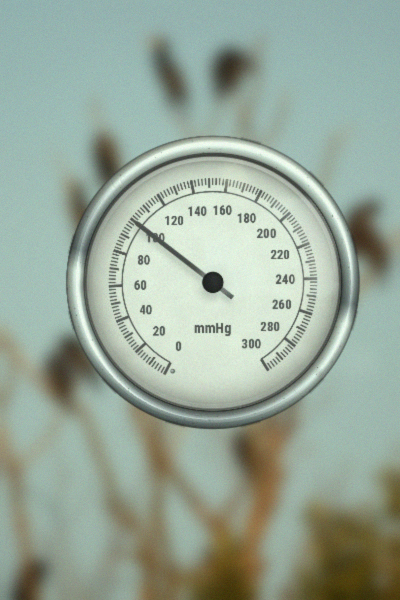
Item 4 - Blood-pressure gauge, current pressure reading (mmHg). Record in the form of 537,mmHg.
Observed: 100,mmHg
